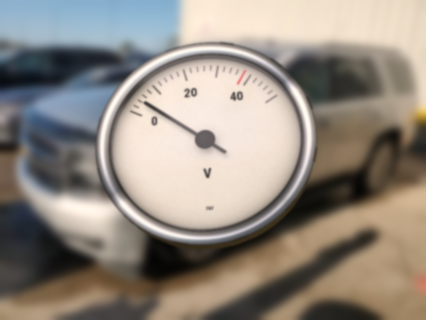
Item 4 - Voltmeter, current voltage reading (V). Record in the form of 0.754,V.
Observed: 4,V
